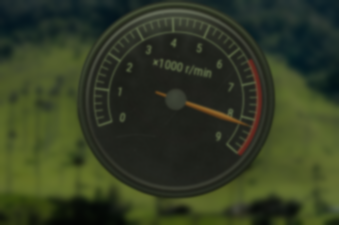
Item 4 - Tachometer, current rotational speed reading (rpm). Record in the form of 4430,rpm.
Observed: 8200,rpm
